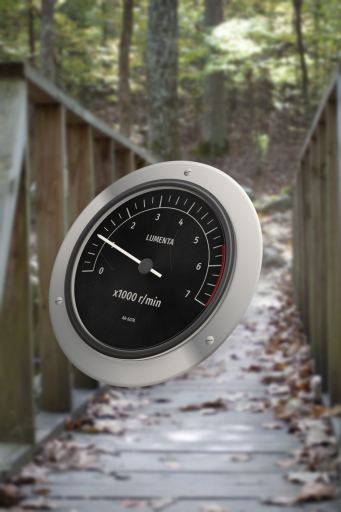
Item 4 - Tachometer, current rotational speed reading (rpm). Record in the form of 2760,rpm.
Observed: 1000,rpm
